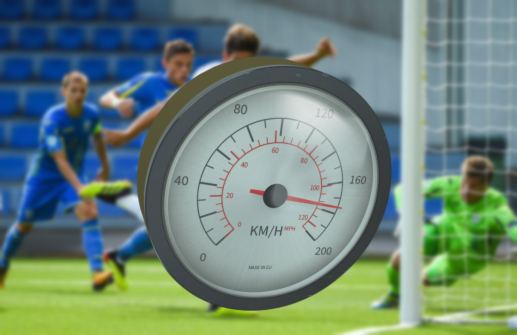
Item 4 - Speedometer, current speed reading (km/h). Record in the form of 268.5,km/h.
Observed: 175,km/h
